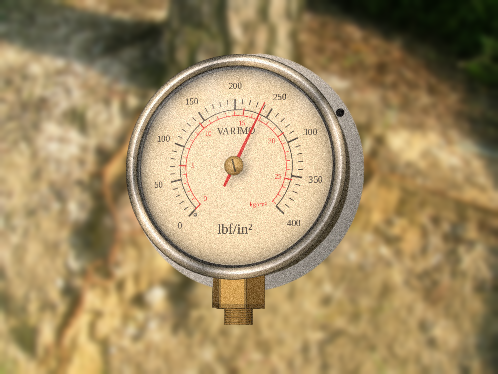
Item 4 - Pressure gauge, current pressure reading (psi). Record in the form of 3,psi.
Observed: 240,psi
